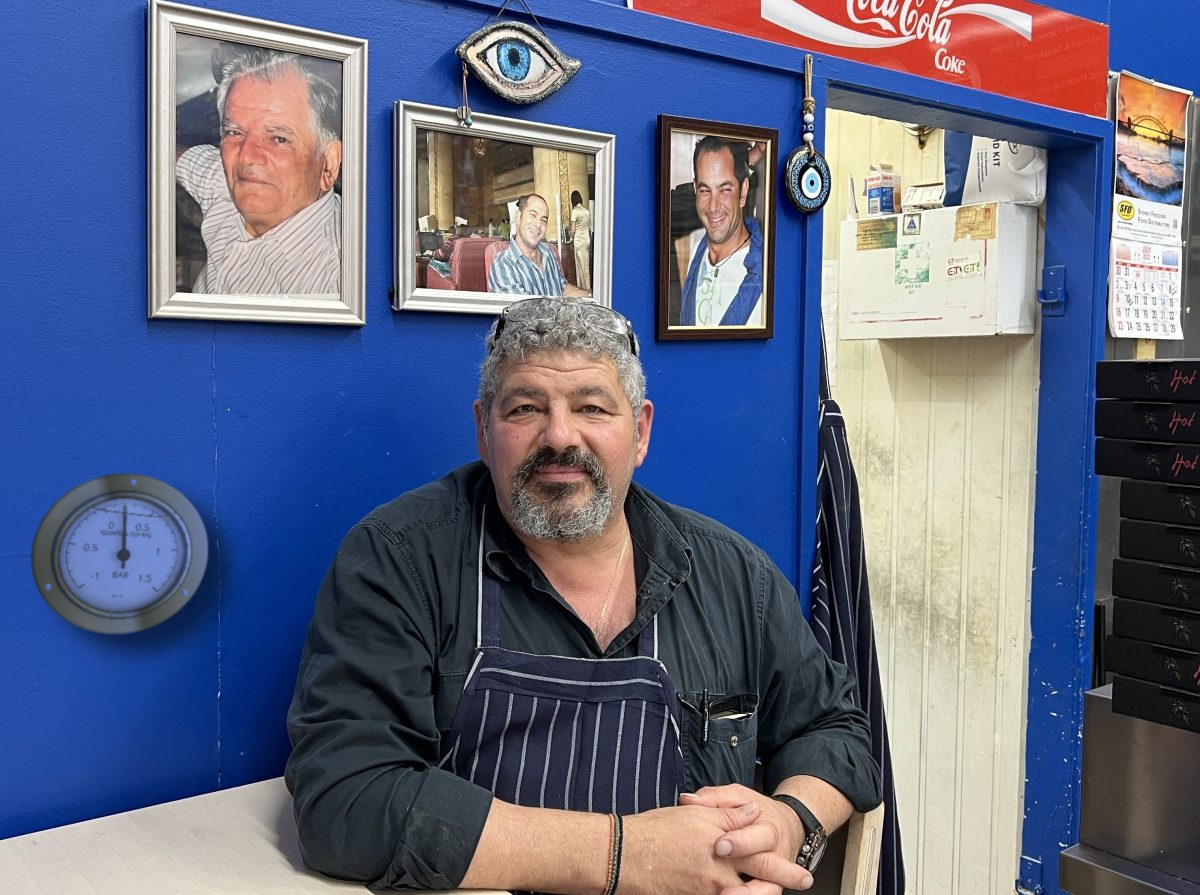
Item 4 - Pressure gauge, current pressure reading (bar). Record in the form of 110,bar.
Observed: 0.2,bar
